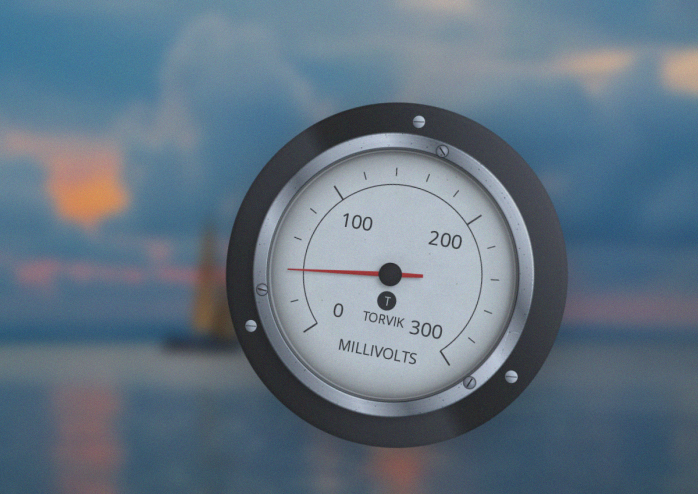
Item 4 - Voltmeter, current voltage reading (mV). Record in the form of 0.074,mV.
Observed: 40,mV
